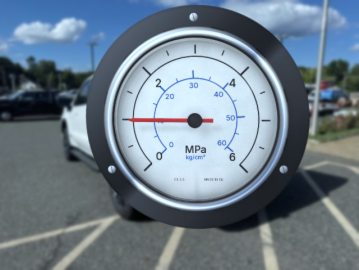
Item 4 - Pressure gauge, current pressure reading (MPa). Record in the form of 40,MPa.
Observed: 1,MPa
